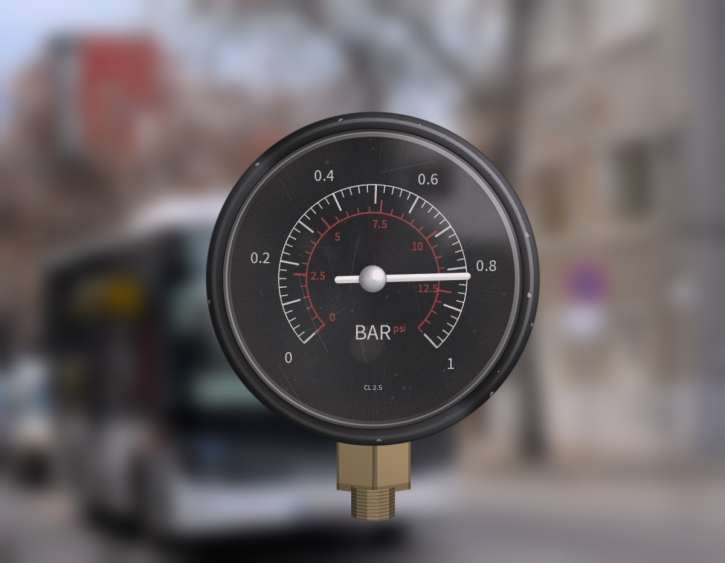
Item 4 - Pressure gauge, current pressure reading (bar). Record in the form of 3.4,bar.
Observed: 0.82,bar
